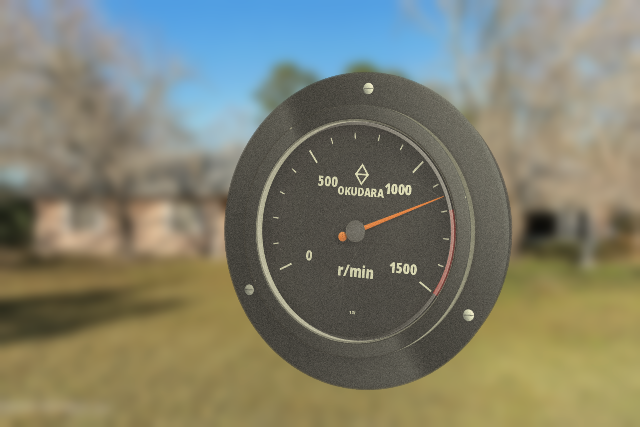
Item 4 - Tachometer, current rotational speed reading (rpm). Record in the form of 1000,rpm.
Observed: 1150,rpm
